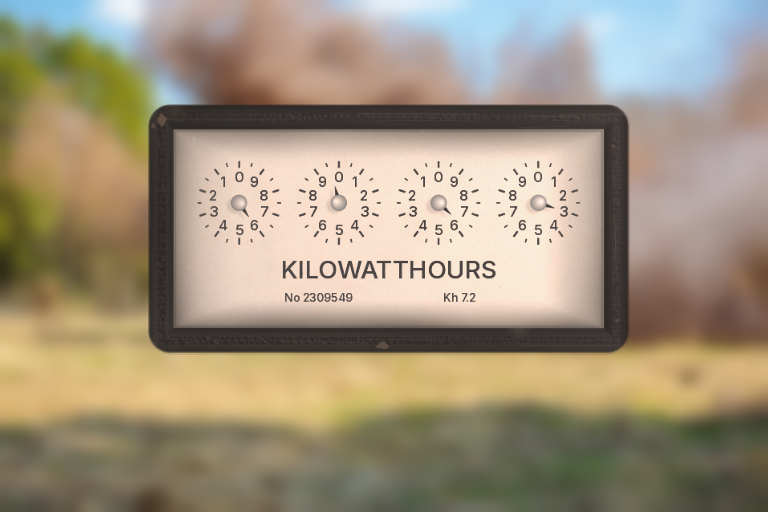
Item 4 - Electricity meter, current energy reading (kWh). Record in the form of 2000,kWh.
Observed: 5963,kWh
